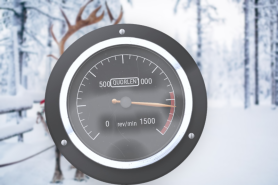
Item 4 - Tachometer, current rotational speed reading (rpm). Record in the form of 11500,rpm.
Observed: 1300,rpm
